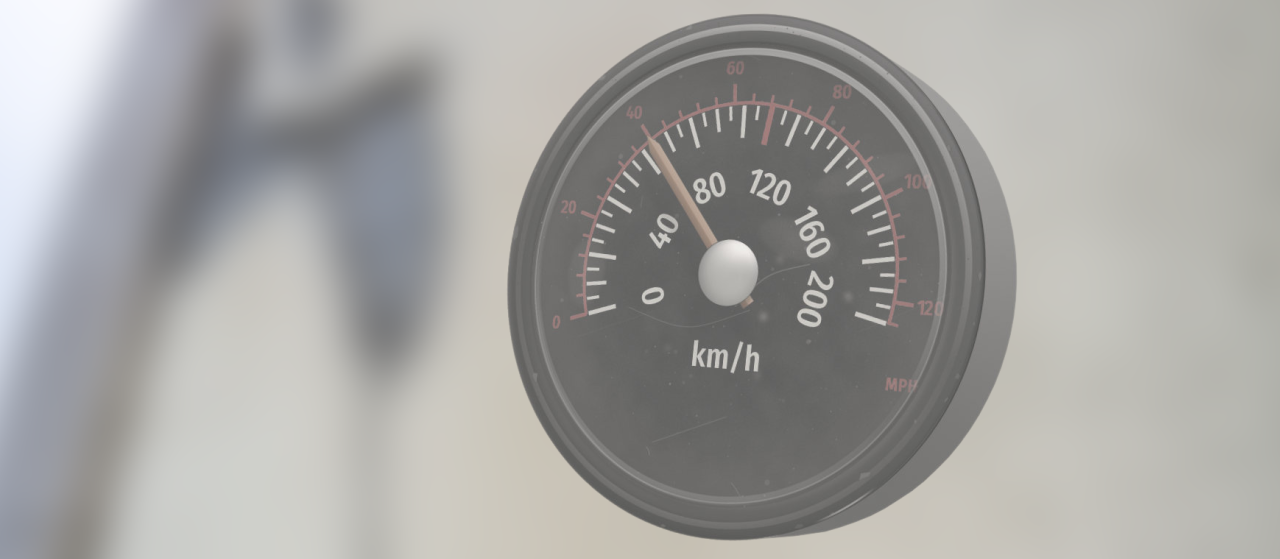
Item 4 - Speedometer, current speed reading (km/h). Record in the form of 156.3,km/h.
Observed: 65,km/h
